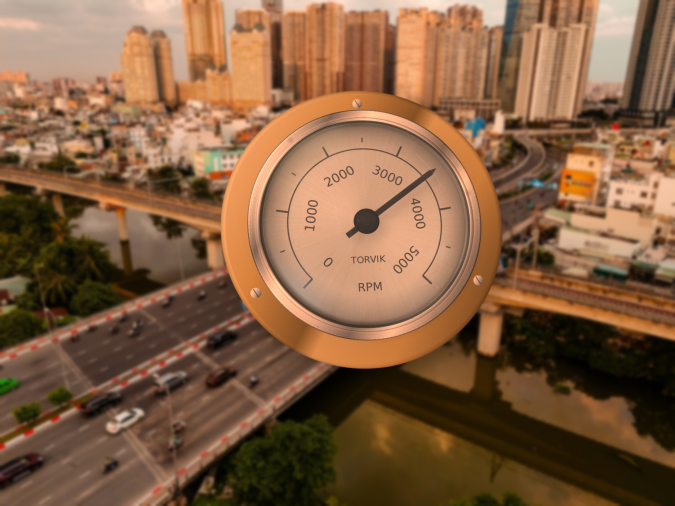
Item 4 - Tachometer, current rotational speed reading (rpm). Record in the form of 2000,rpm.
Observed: 3500,rpm
